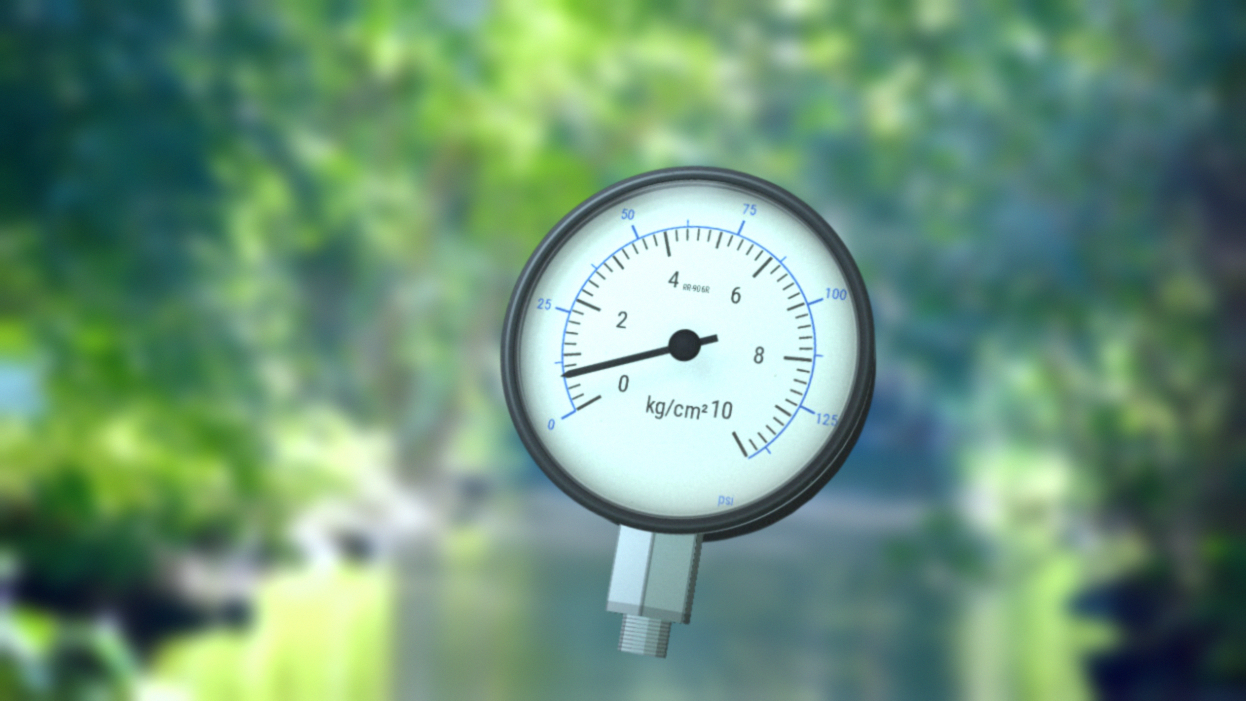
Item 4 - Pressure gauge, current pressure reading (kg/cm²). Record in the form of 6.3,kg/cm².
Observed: 0.6,kg/cm²
